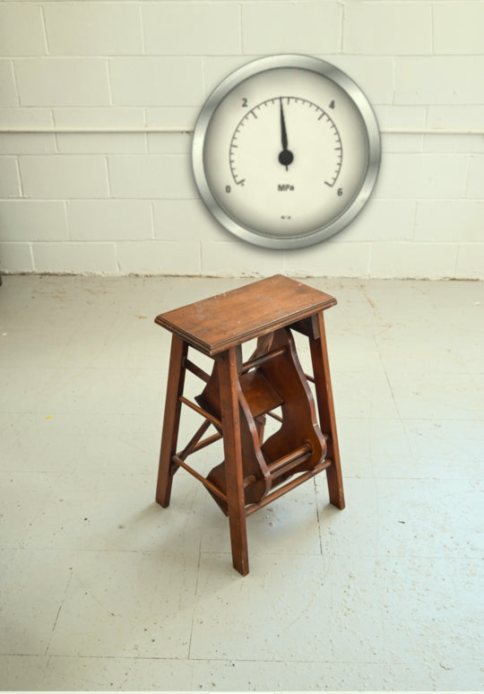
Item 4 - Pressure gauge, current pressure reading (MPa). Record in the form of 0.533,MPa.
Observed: 2.8,MPa
